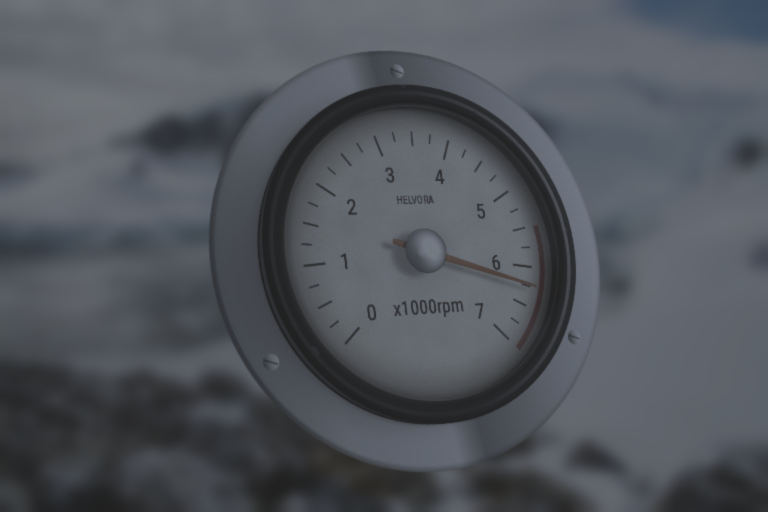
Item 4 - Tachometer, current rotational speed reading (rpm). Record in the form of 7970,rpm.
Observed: 6250,rpm
